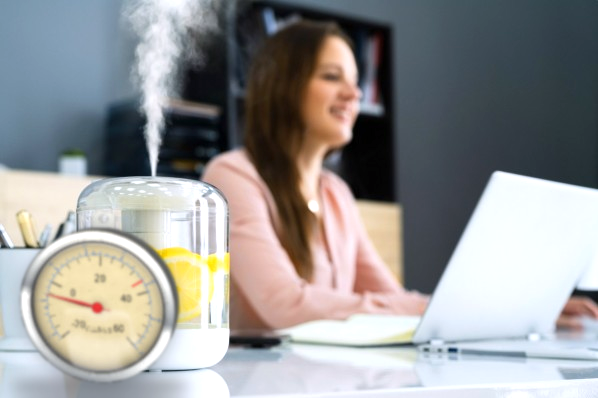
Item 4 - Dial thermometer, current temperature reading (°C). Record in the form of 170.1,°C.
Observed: -4,°C
